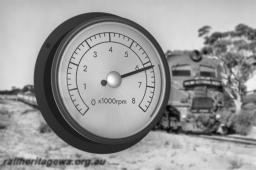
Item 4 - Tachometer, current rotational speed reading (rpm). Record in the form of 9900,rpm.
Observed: 6200,rpm
